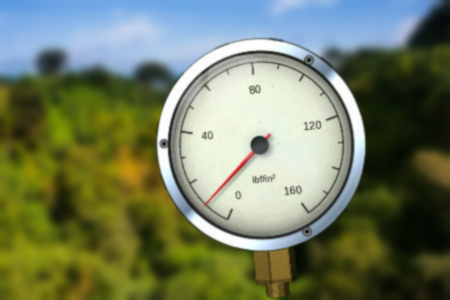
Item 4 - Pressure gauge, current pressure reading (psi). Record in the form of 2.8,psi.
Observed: 10,psi
